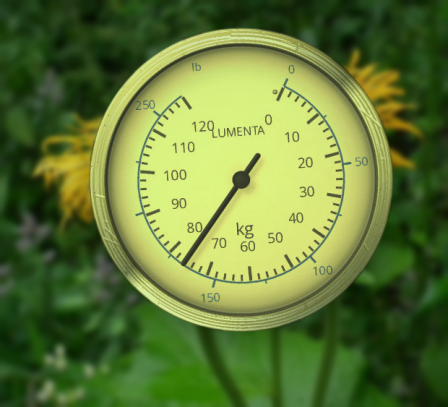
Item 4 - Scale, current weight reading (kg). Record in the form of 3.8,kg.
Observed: 76,kg
